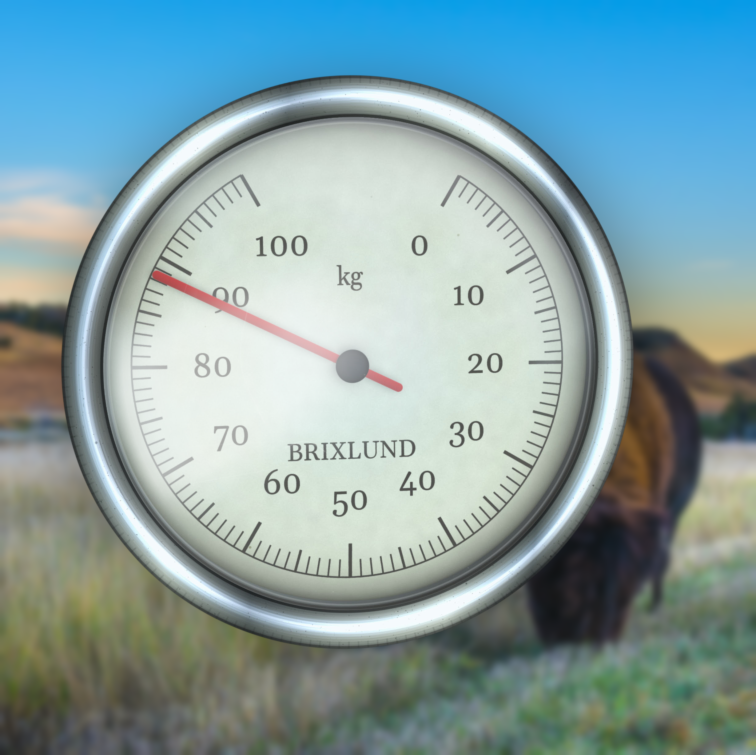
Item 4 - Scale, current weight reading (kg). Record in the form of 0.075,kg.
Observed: 88.5,kg
